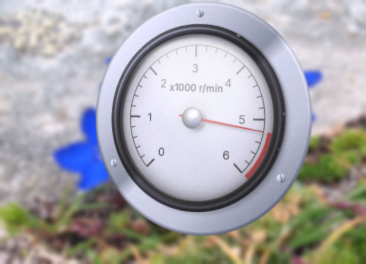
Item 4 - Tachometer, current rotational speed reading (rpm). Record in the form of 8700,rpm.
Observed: 5200,rpm
